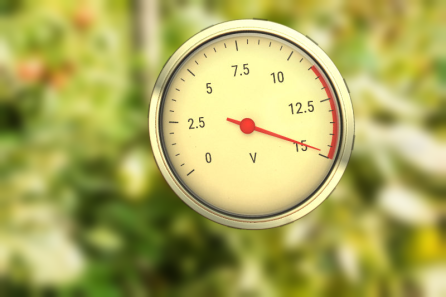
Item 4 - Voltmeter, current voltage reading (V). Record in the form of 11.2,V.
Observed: 14.75,V
